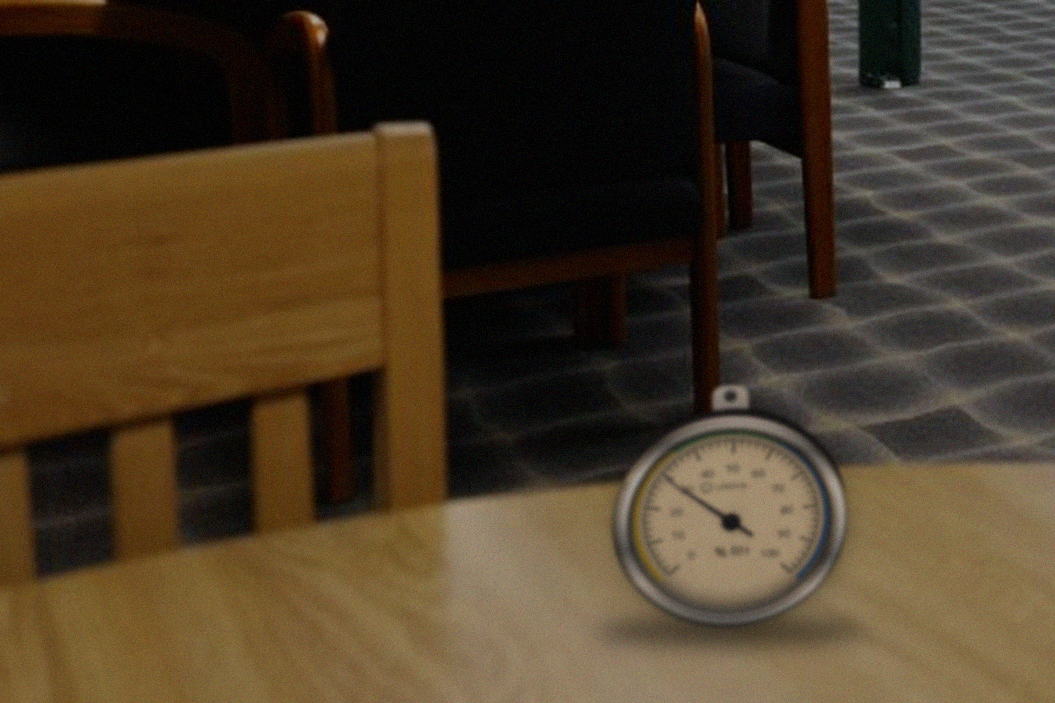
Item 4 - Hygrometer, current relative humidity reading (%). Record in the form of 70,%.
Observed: 30,%
